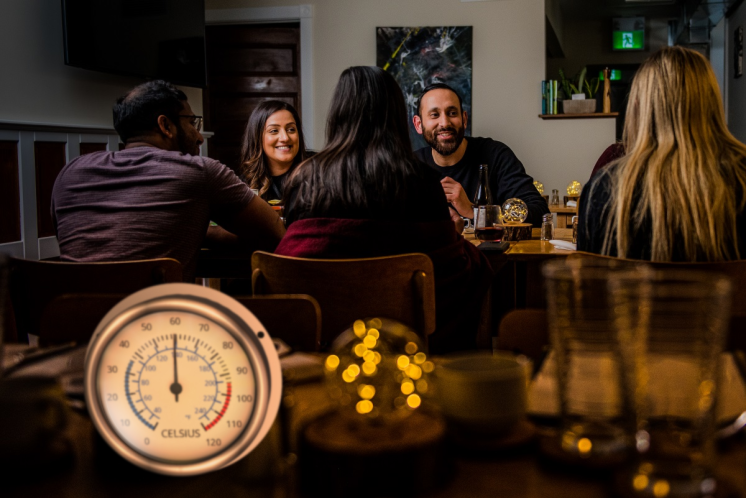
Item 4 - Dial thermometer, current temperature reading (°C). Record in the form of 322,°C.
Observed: 60,°C
